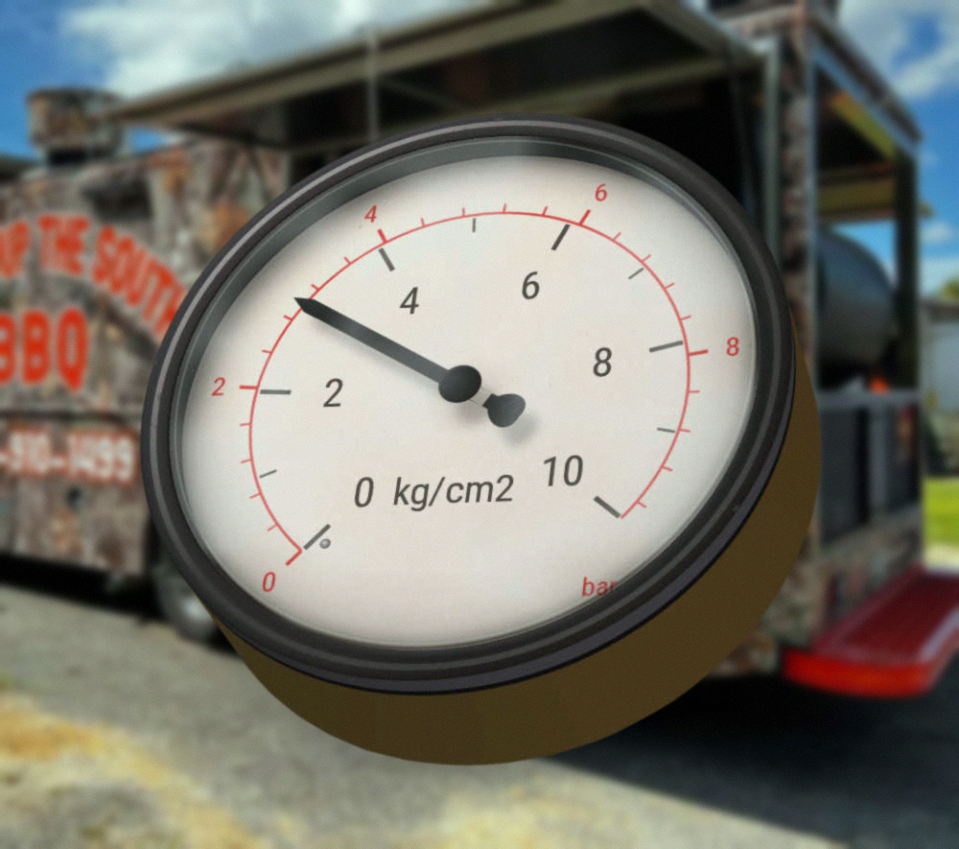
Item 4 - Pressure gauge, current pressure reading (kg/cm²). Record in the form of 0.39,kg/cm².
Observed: 3,kg/cm²
